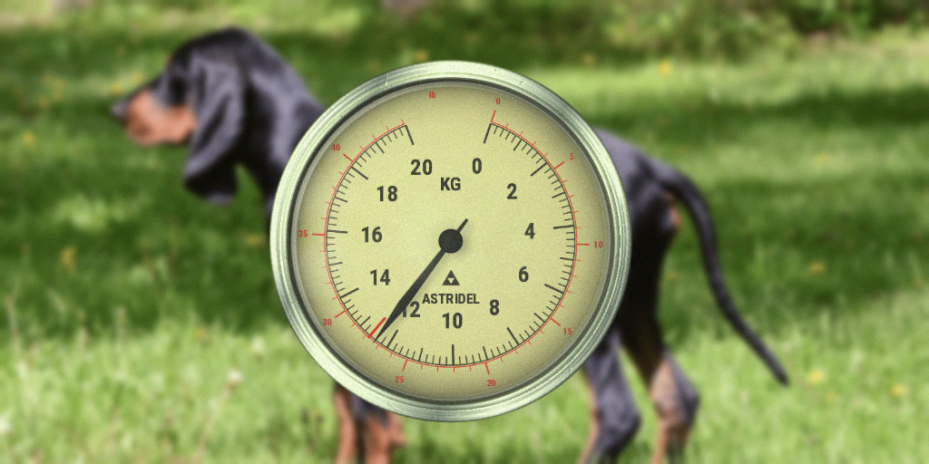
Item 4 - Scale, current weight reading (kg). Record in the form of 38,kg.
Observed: 12.4,kg
